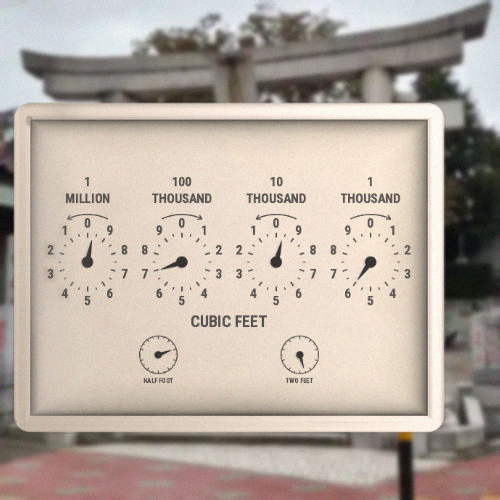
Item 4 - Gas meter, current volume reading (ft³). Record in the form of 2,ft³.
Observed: 969600,ft³
